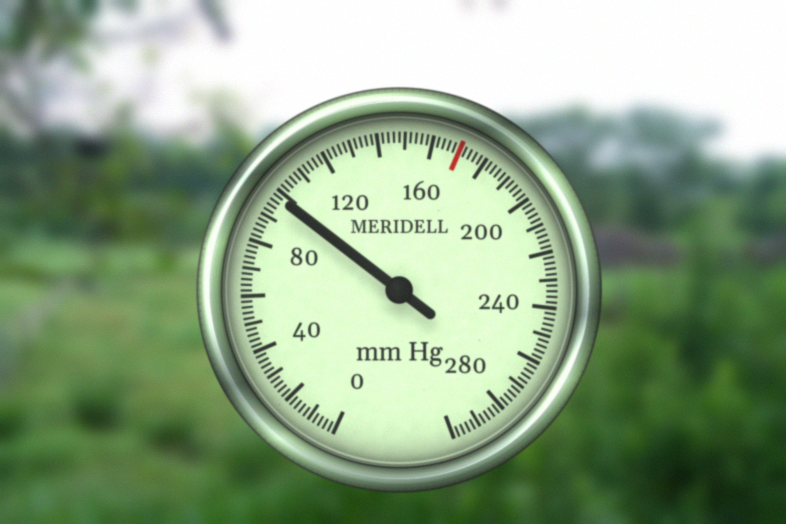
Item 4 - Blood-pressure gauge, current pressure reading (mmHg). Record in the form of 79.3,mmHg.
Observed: 98,mmHg
